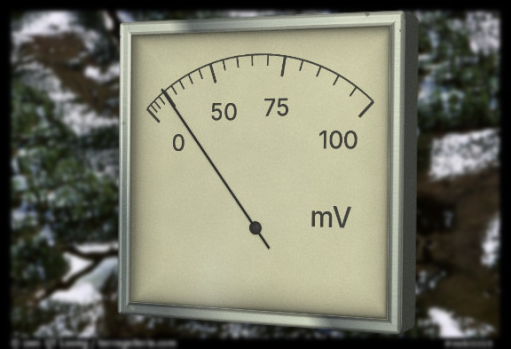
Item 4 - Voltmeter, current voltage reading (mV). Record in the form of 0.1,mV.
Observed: 25,mV
